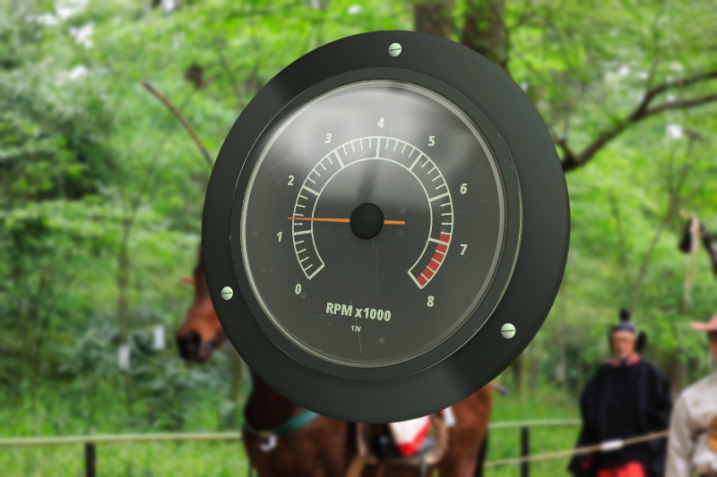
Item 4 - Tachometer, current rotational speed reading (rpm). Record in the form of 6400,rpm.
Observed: 1300,rpm
